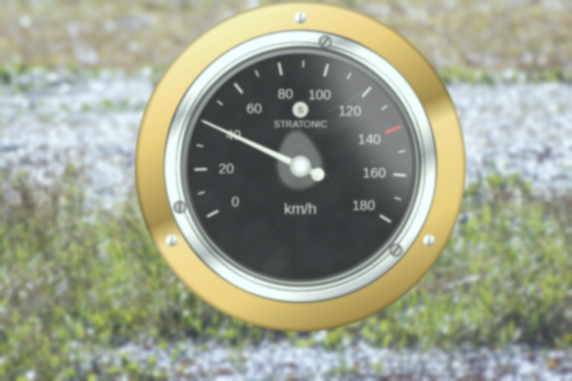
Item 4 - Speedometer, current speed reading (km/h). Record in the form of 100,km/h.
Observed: 40,km/h
